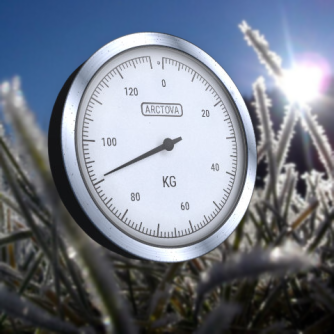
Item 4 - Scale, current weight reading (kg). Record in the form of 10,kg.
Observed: 91,kg
